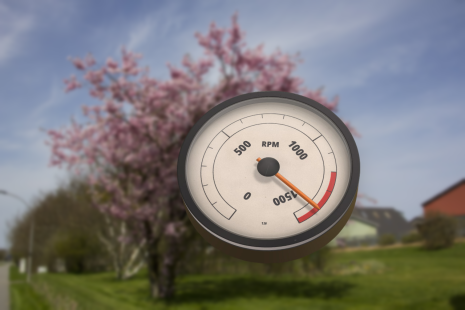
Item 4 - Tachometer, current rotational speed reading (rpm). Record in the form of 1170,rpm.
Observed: 1400,rpm
